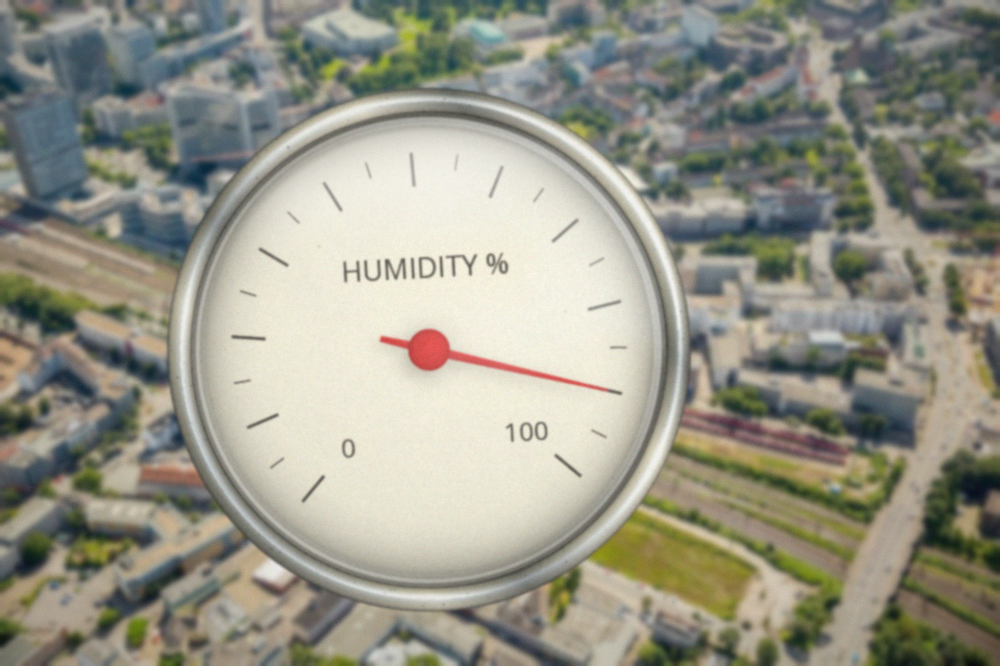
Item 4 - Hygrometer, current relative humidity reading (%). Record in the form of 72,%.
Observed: 90,%
